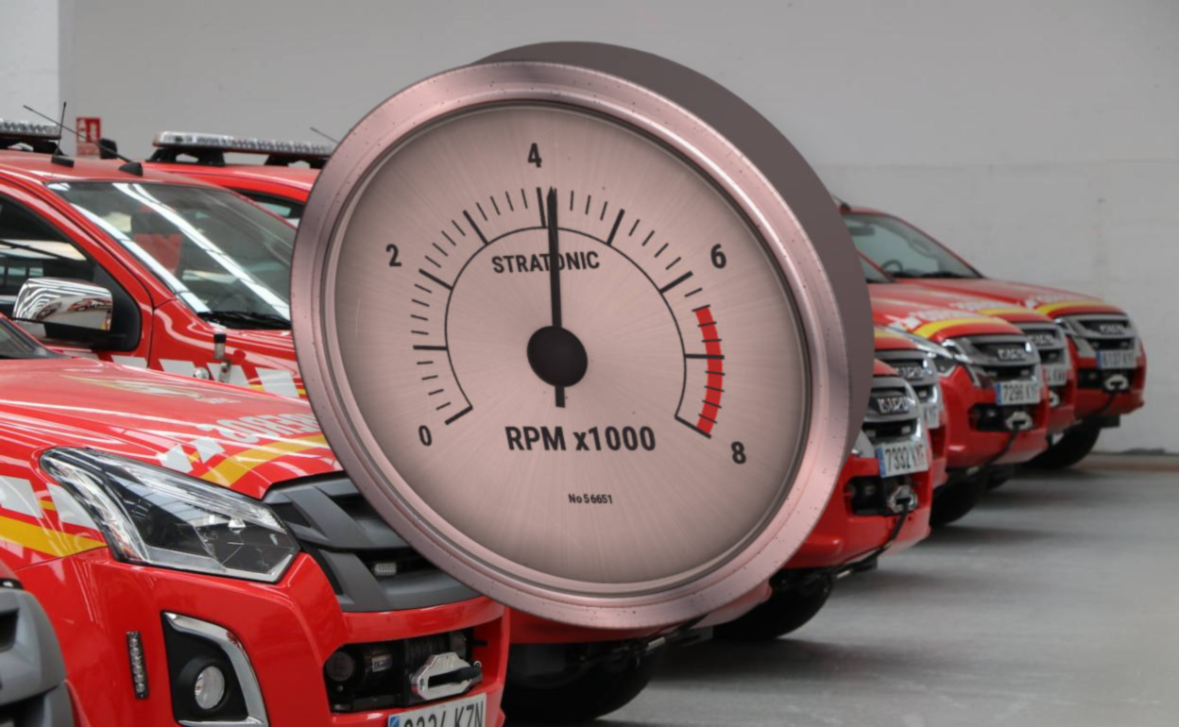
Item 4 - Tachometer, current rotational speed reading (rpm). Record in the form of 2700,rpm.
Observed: 4200,rpm
